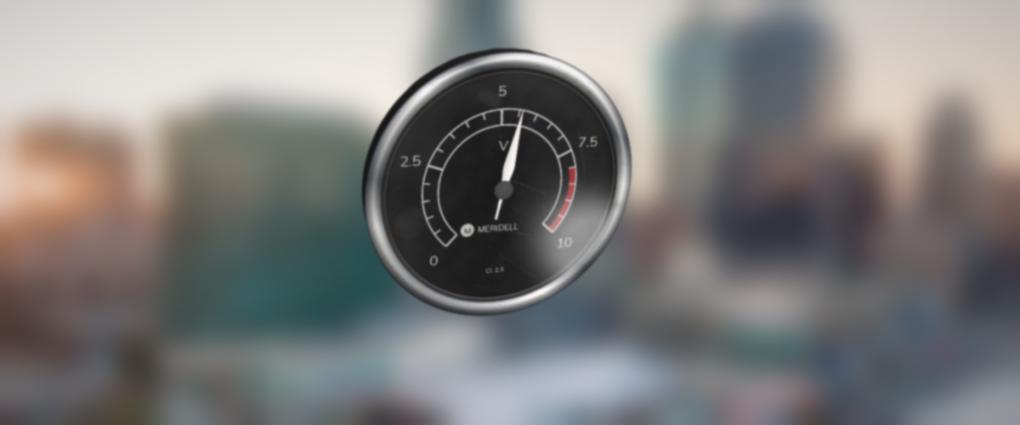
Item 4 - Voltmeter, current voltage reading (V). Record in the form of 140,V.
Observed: 5.5,V
